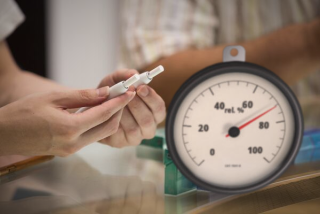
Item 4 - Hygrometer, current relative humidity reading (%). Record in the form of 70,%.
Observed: 72,%
